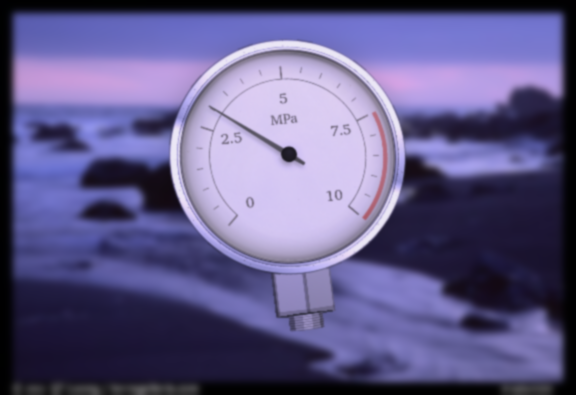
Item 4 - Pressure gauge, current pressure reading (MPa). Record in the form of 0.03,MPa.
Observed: 3,MPa
